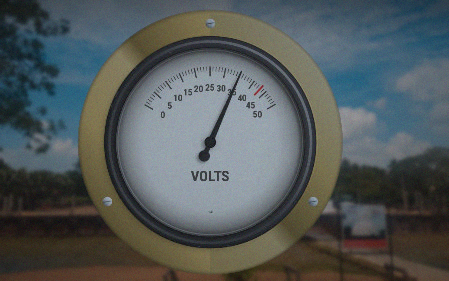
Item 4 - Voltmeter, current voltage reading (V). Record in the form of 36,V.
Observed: 35,V
